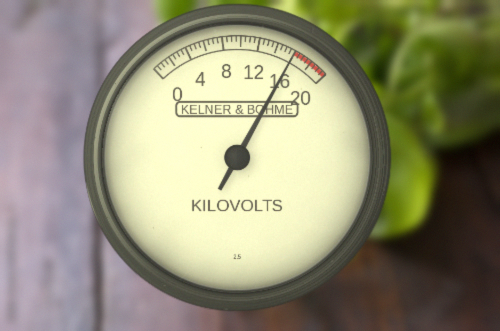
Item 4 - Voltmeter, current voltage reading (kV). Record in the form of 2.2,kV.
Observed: 16,kV
